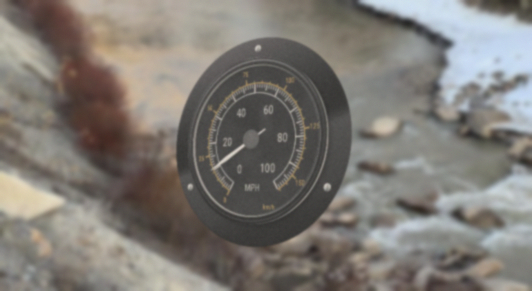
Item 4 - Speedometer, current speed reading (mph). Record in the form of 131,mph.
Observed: 10,mph
